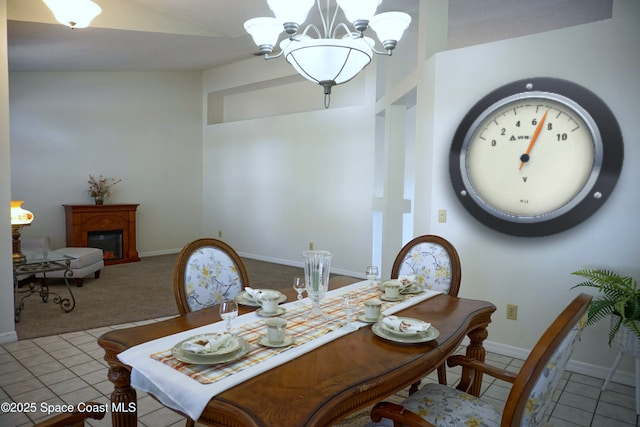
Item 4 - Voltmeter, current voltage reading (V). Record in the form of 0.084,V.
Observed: 7,V
